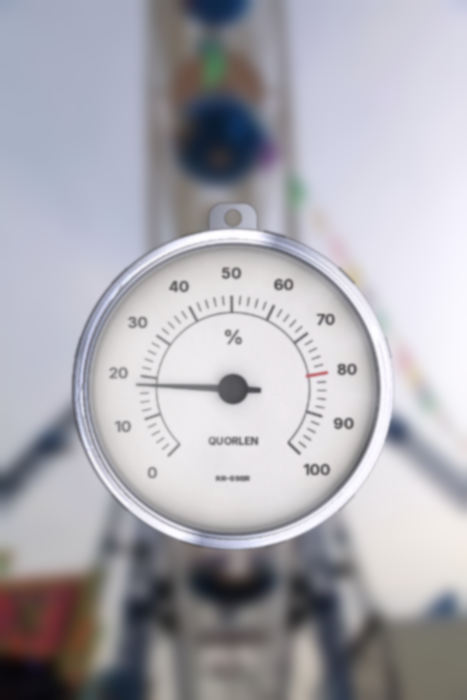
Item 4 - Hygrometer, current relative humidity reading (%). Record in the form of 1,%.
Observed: 18,%
